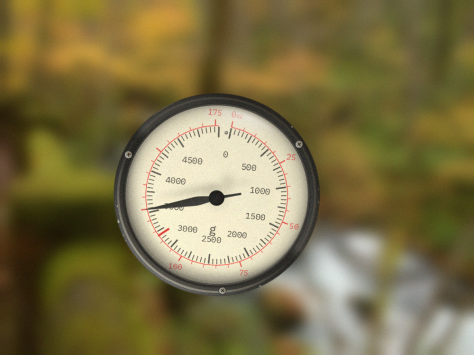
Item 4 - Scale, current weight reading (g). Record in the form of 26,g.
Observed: 3550,g
